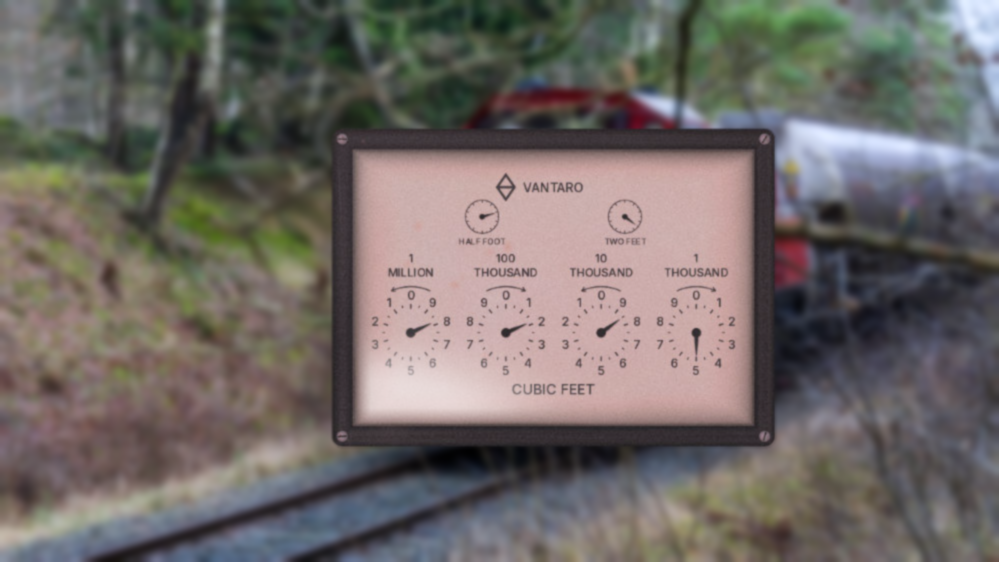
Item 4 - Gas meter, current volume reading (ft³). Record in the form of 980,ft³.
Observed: 818500,ft³
